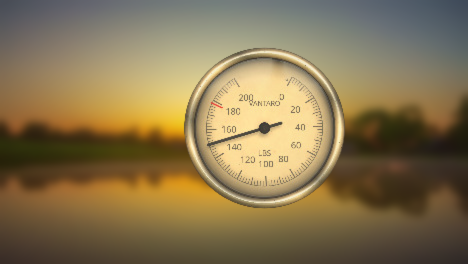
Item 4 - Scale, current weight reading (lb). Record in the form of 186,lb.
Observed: 150,lb
